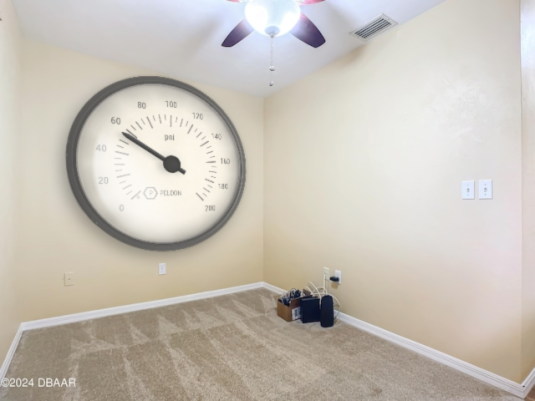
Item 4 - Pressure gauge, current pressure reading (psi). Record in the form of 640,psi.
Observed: 55,psi
